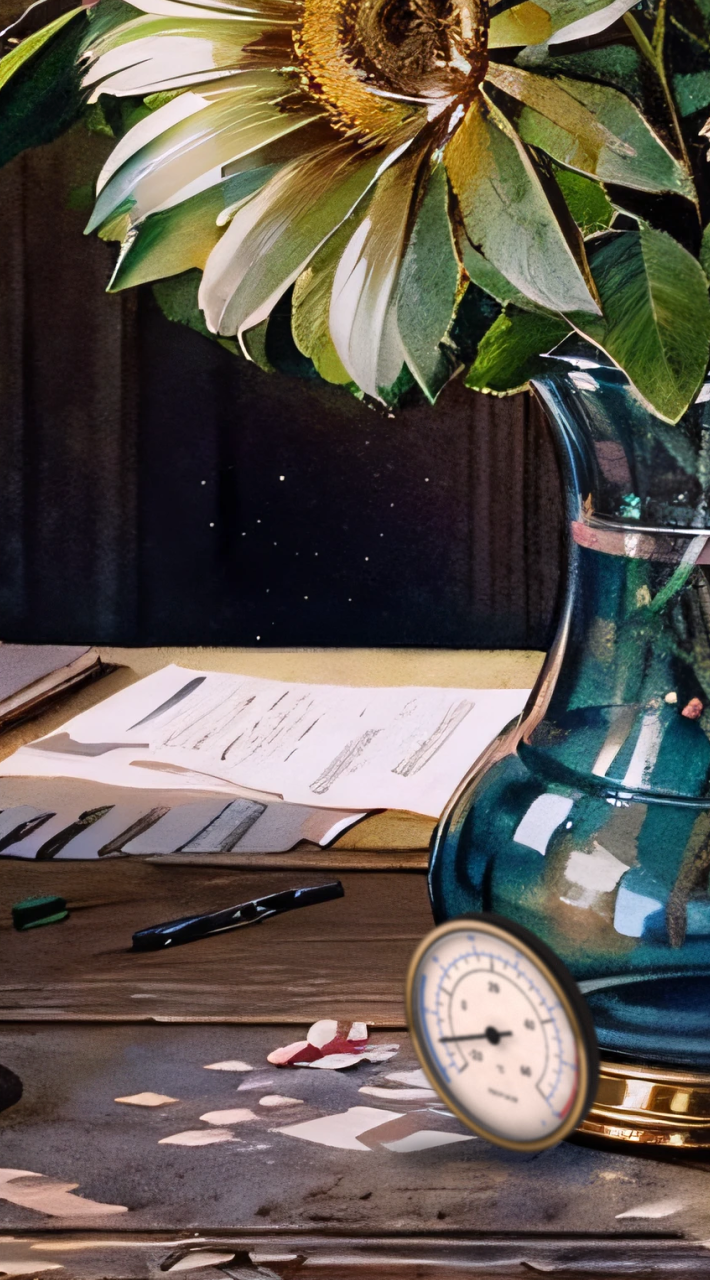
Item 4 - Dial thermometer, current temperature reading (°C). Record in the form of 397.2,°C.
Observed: -12,°C
